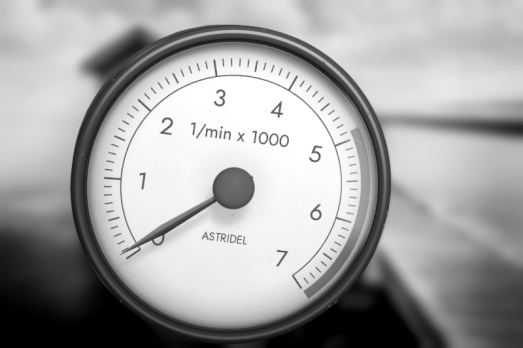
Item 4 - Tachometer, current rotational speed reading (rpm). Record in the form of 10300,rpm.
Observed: 100,rpm
